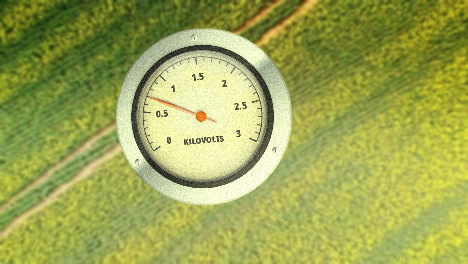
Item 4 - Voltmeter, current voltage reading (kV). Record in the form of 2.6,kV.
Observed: 0.7,kV
